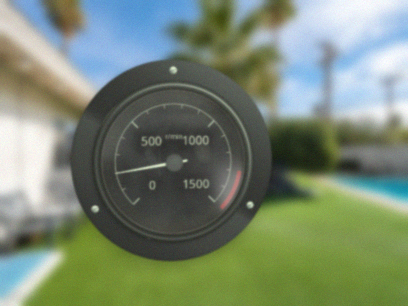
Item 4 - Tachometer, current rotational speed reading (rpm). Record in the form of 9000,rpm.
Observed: 200,rpm
